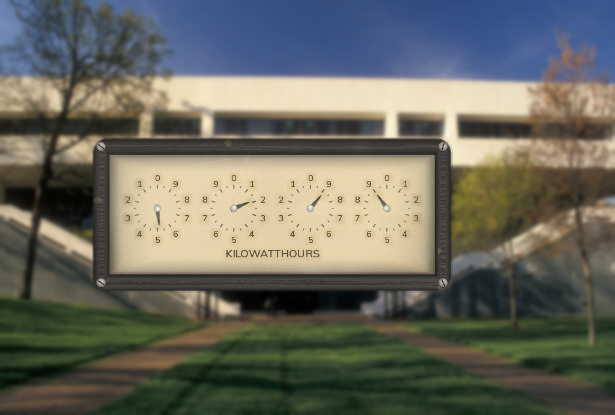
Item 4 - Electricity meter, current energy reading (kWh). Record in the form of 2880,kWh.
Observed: 5189,kWh
